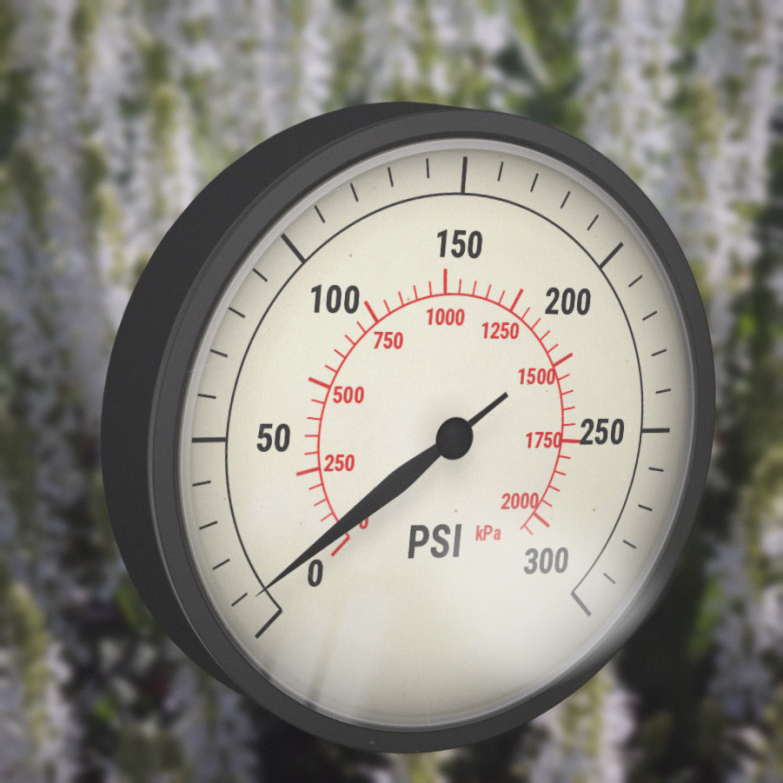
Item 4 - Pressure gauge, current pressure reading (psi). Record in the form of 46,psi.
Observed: 10,psi
